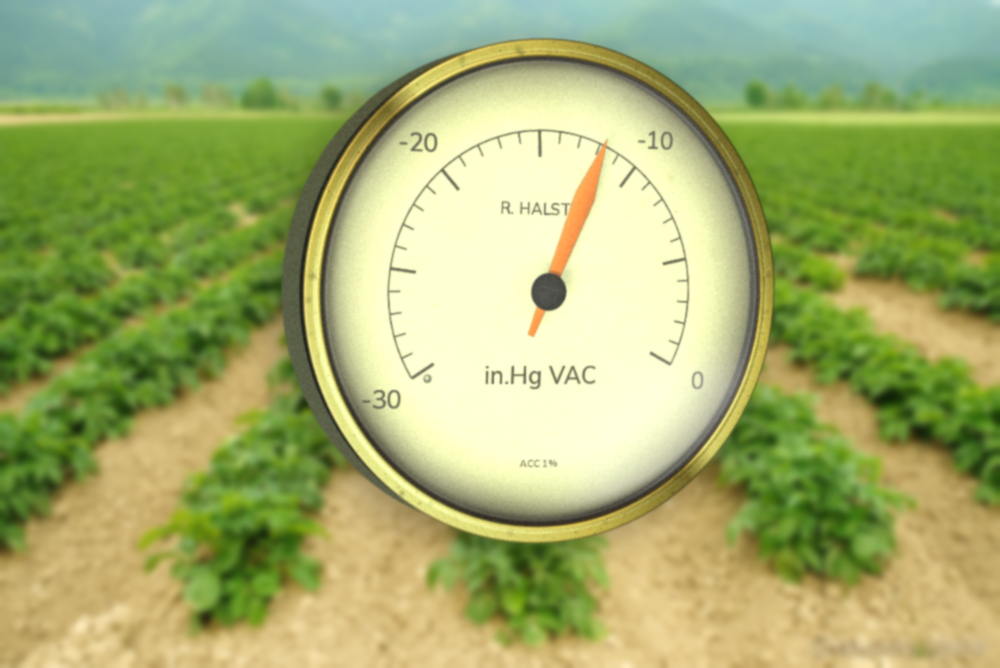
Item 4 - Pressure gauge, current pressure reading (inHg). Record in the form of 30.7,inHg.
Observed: -12,inHg
